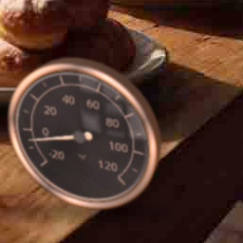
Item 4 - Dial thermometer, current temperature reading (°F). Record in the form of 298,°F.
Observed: -5,°F
